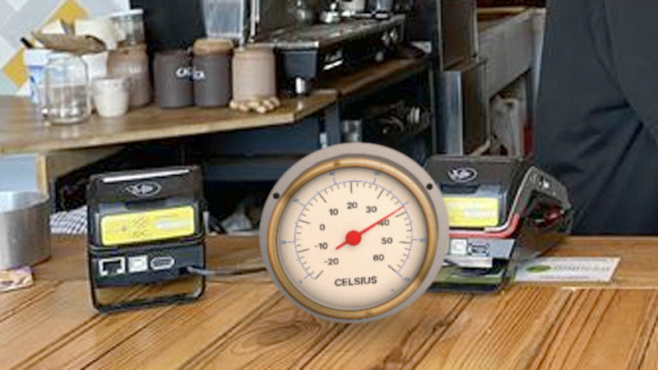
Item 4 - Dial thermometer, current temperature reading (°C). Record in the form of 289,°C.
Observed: 38,°C
